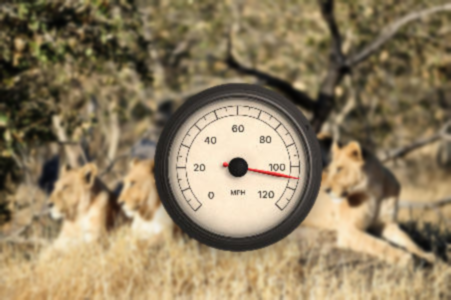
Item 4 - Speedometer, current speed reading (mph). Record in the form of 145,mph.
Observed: 105,mph
